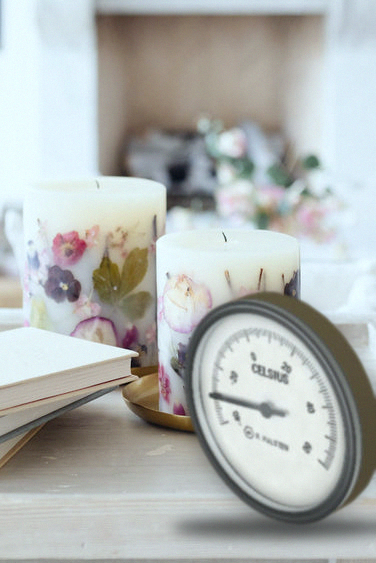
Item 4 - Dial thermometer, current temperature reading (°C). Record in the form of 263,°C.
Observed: -30,°C
